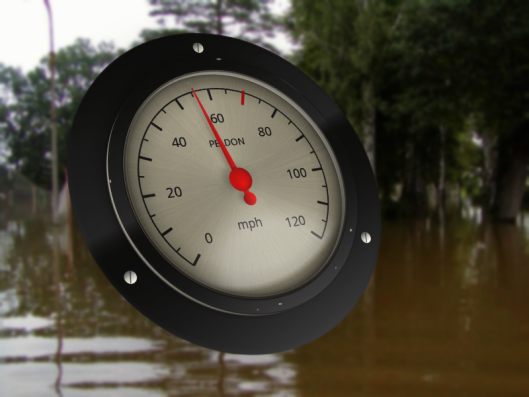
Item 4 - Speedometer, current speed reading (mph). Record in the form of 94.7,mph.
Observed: 55,mph
